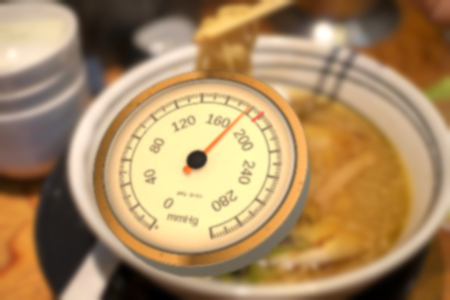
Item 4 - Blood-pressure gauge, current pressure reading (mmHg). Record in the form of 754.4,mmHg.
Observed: 180,mmHg
